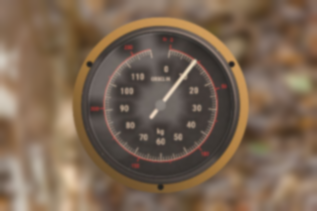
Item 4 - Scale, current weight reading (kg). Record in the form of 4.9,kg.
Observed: 10,kg
